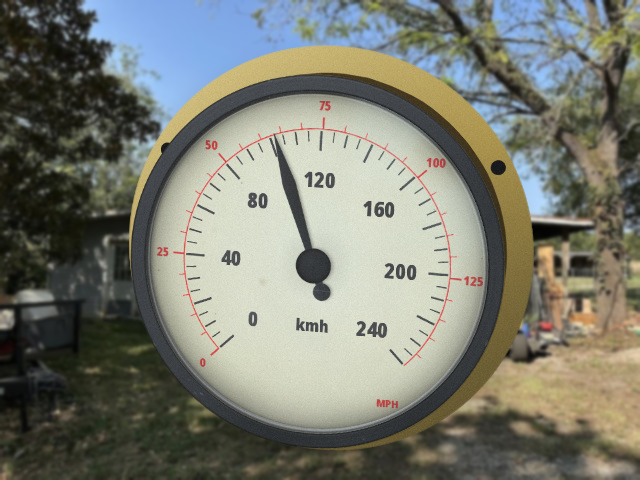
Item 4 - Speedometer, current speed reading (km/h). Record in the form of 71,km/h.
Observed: 102.5,km/h
